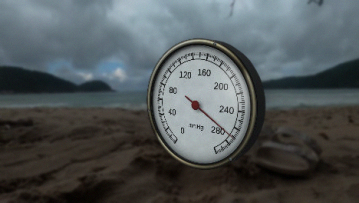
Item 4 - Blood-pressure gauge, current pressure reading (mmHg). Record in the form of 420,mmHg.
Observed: 270,mmHg
